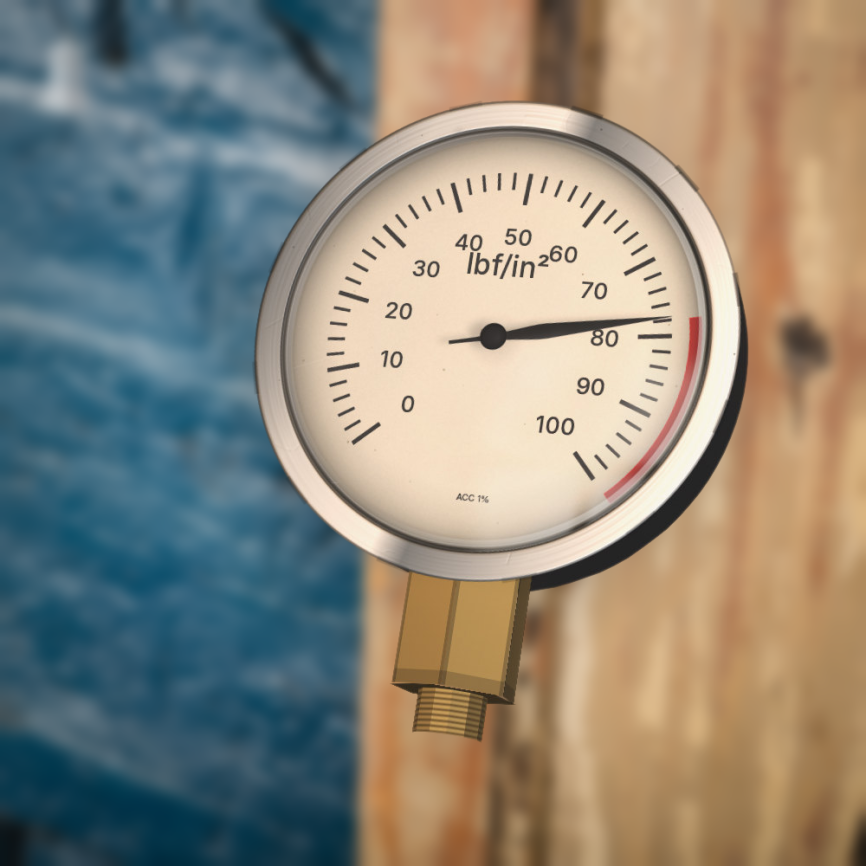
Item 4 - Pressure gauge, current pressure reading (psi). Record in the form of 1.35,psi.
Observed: 78,psi
